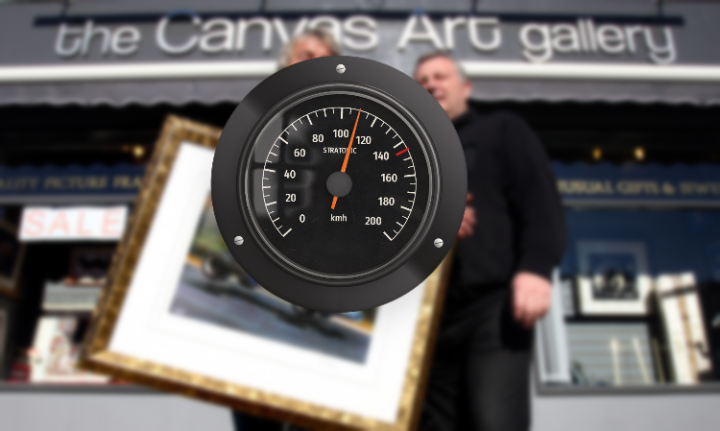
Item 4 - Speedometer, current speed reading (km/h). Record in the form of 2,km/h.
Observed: 110,km/h
